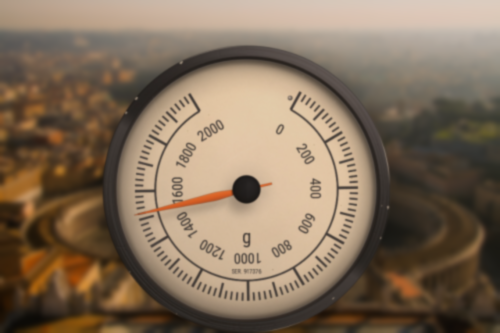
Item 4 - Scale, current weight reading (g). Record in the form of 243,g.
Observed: 1520,g
